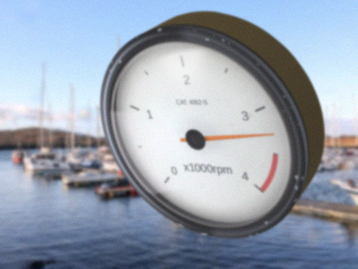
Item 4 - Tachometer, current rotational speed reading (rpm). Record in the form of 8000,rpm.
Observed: 3250,rpm
